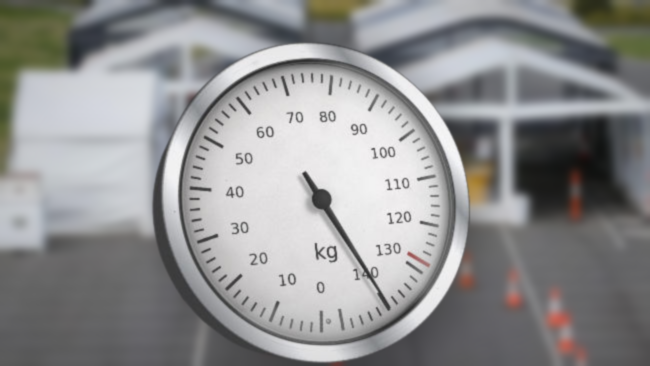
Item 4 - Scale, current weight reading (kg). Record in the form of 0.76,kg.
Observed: 140,kg
